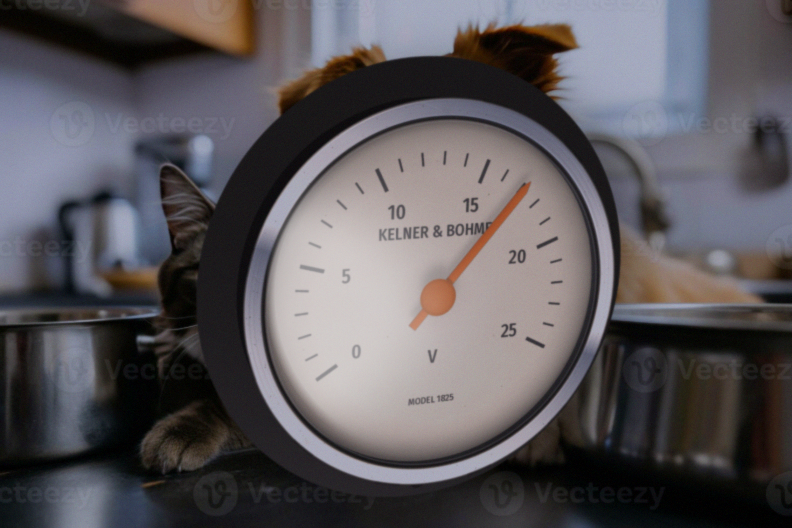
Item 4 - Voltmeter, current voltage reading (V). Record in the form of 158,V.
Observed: 17,V
